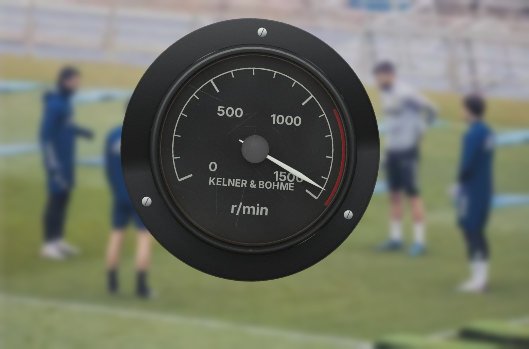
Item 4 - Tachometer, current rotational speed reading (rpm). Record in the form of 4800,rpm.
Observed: 1450,rpm
